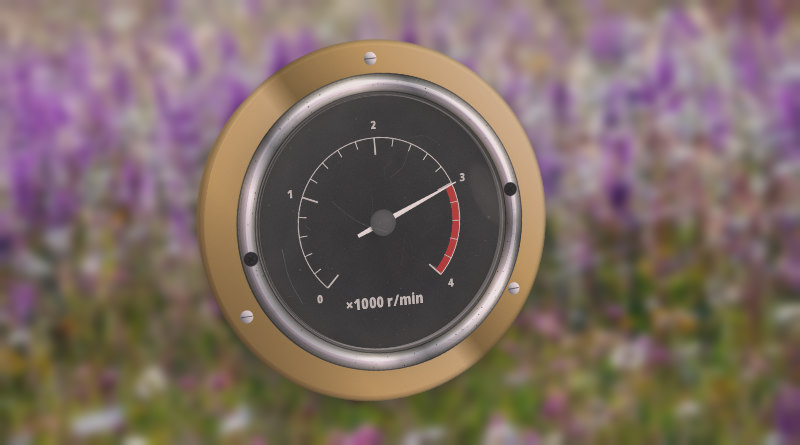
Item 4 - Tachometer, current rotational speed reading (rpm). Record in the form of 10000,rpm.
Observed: 3000,rpm
